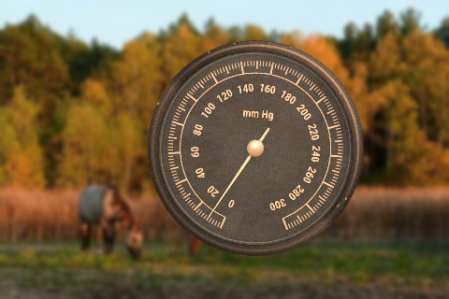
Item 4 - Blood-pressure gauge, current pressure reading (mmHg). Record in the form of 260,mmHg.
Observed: 10,mmHg
